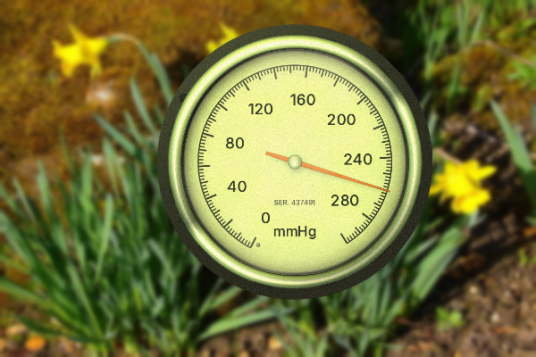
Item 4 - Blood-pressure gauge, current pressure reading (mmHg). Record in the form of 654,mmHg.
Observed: 260,mmHg
